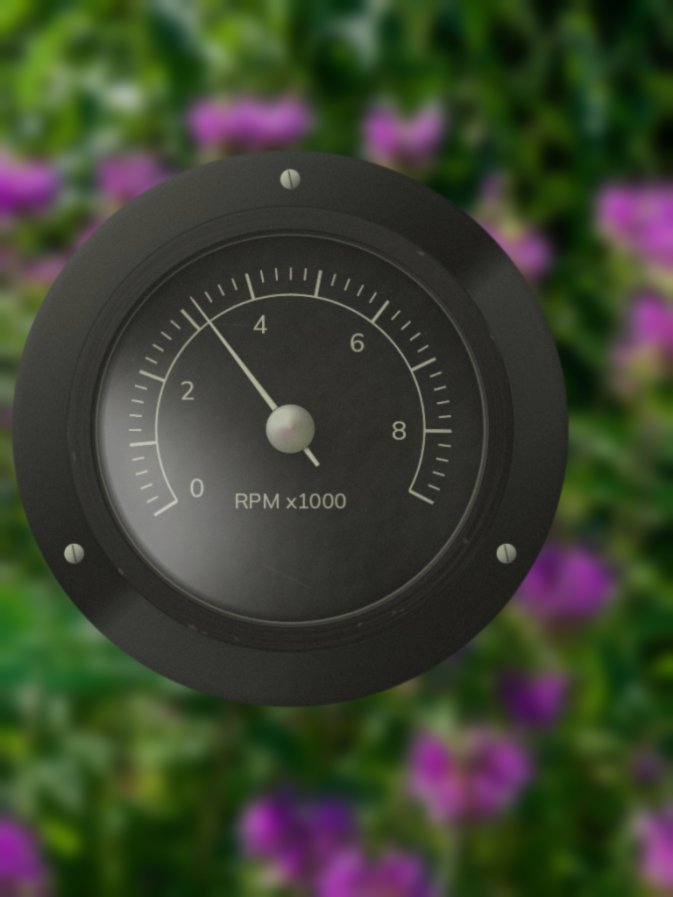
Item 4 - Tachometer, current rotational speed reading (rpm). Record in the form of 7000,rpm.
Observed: 3200,rpm
